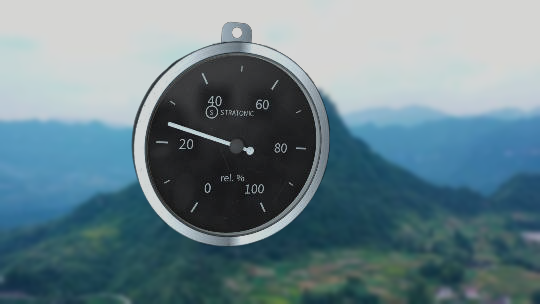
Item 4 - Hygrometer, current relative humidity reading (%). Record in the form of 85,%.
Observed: 25,%
